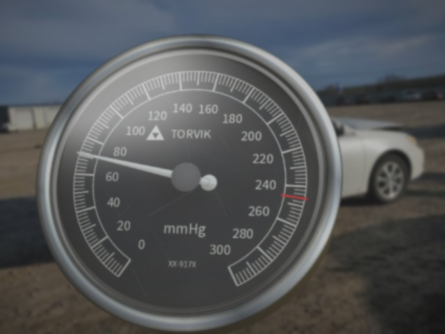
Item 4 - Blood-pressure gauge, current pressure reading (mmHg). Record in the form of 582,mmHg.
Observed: 70,mmHg
